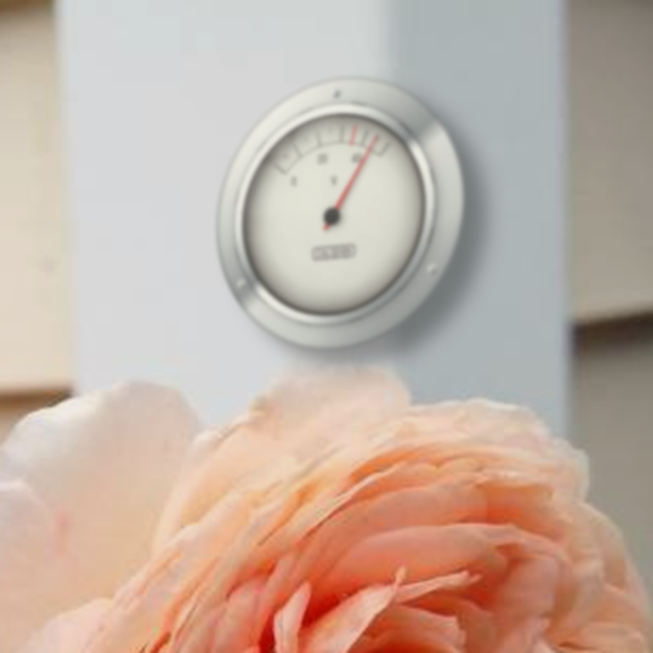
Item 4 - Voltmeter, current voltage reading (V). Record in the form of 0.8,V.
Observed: 45,V
